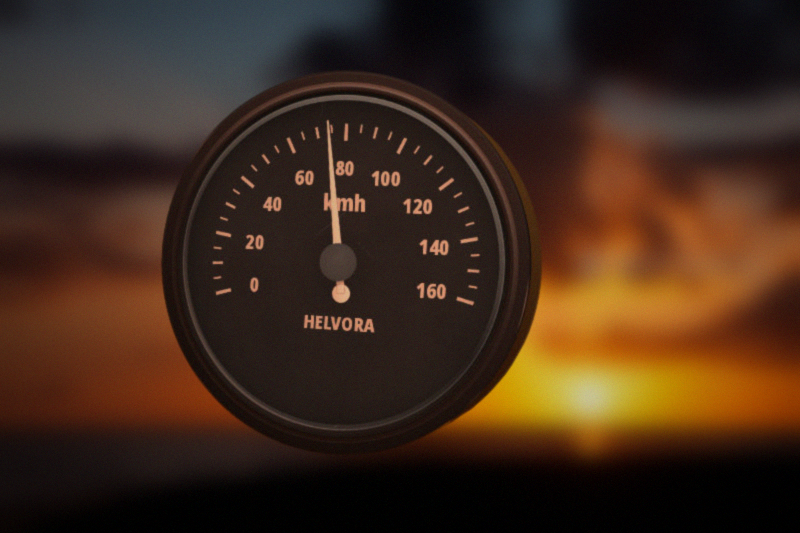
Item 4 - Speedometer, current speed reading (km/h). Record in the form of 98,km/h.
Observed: 75,km/h
